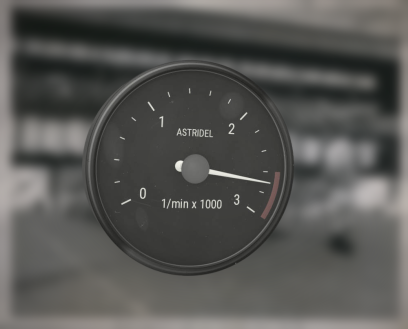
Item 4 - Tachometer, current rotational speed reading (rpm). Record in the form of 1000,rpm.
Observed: 2700,rpm
